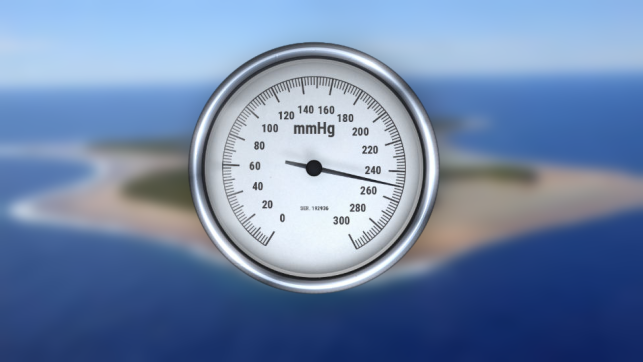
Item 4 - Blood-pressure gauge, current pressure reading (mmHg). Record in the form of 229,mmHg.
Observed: 250,mmHg
